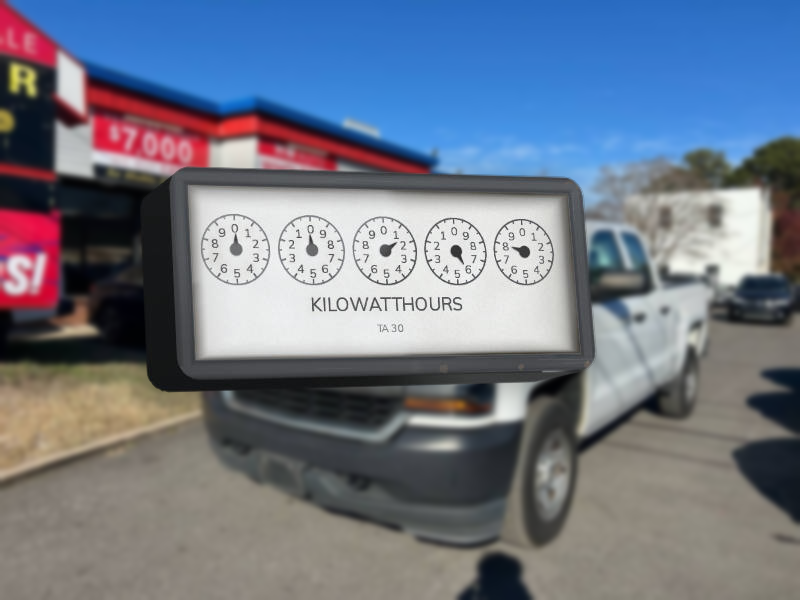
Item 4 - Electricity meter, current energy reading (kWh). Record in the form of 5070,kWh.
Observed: 158,kWh
